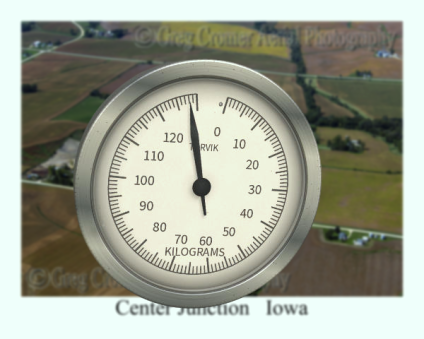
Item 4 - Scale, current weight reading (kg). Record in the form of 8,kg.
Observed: 128,kg
